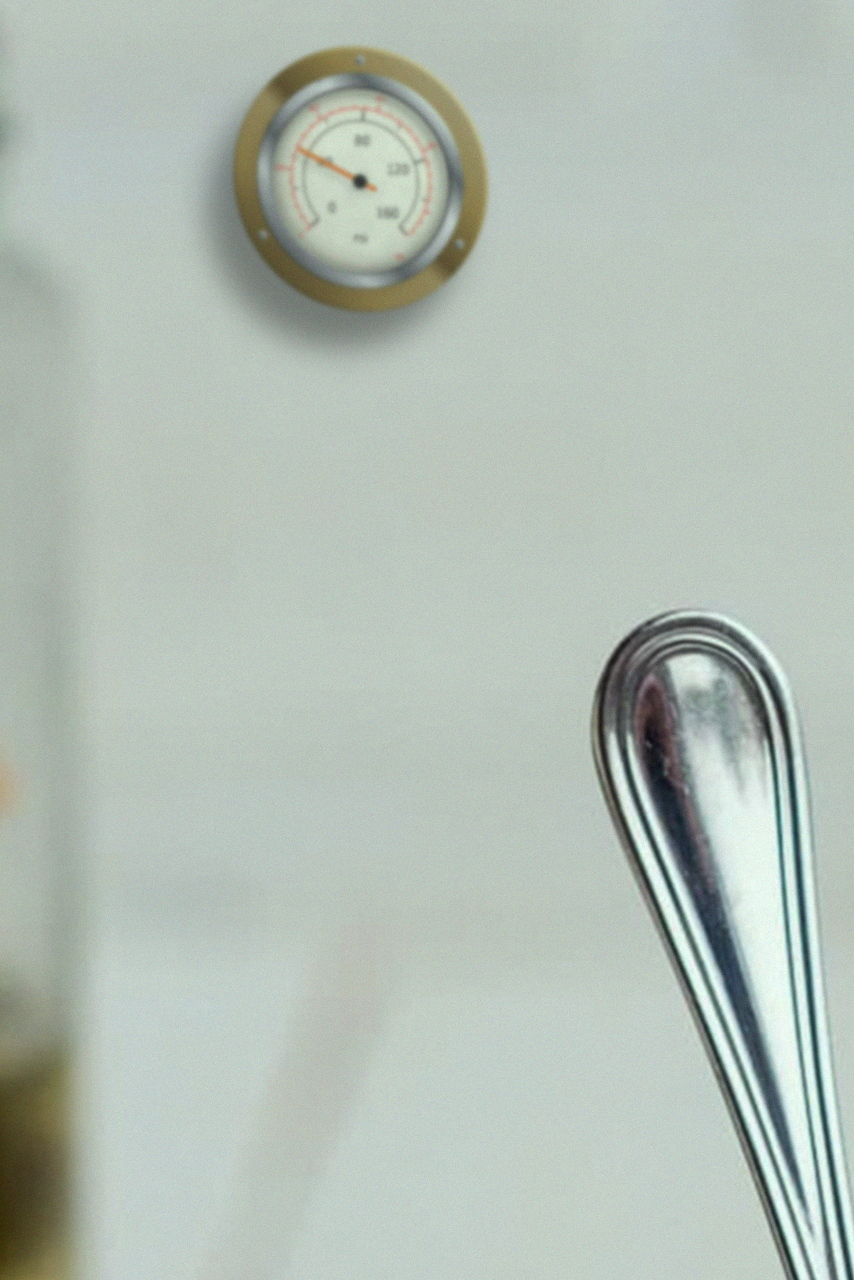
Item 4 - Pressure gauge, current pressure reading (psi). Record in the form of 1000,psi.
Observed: 40,psi
